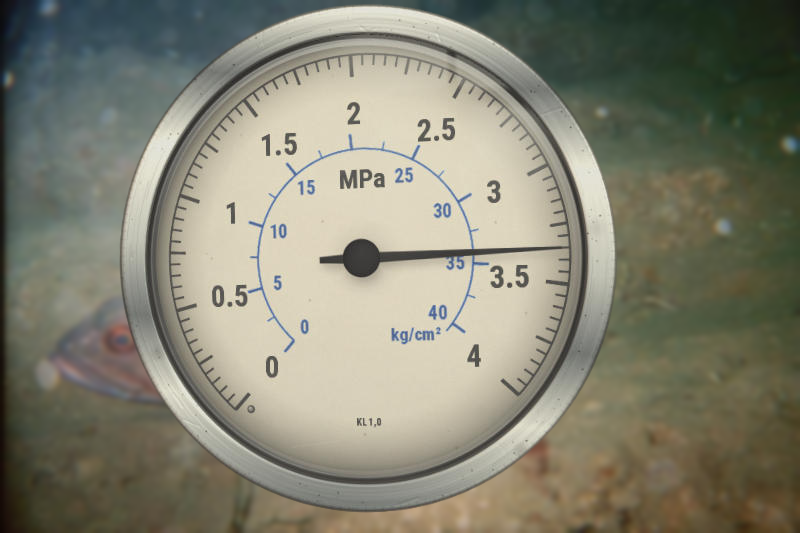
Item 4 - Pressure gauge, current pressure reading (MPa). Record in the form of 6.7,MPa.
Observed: 3.35,MPa
